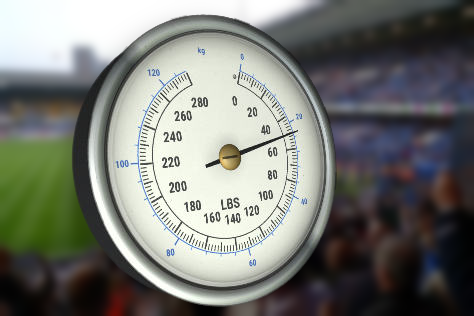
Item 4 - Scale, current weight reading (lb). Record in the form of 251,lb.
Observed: 50,lb
